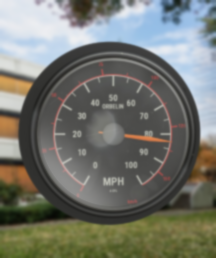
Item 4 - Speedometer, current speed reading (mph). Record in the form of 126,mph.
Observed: 82.5,mph
